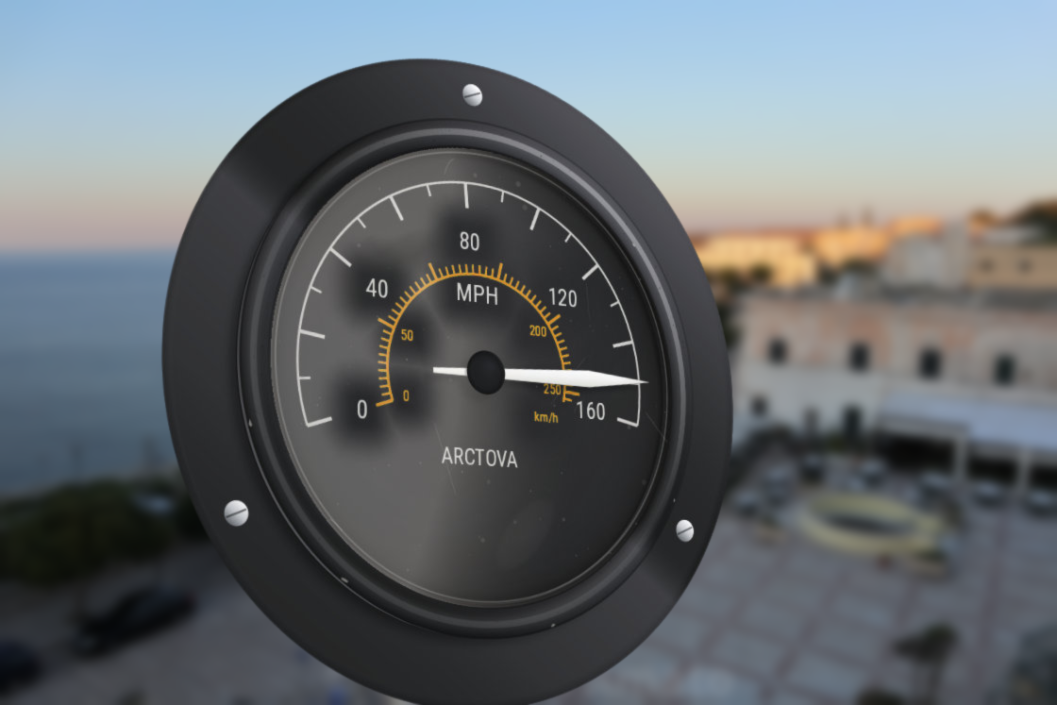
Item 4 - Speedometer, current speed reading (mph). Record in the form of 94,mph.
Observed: 150,mph
